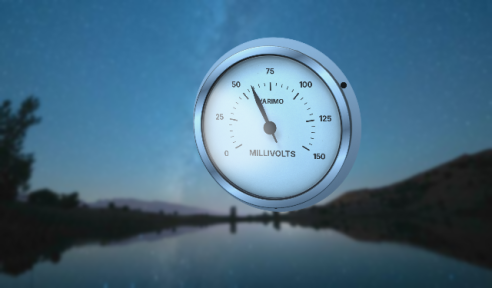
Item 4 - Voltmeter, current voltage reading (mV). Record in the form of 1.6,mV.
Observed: 60,mV
